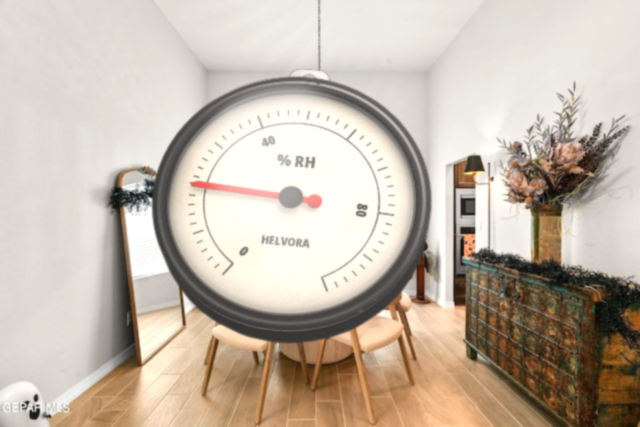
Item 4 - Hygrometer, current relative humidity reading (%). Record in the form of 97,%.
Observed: 20,%
